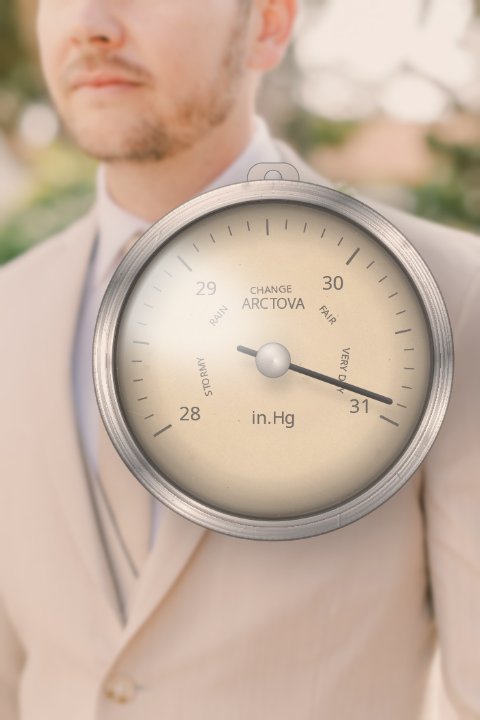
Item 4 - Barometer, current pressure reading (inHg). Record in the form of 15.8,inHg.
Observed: 30.9,inHg
